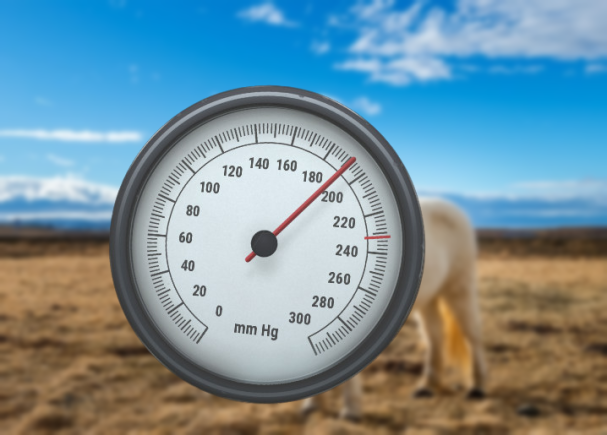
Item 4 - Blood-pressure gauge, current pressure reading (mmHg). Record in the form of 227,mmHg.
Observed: 192,mmHg
